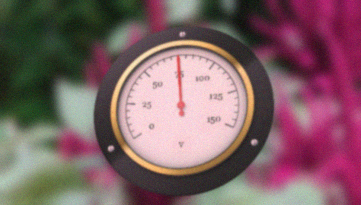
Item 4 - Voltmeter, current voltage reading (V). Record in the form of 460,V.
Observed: 75,V
